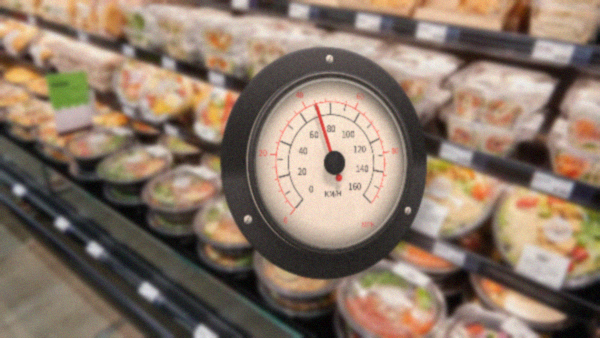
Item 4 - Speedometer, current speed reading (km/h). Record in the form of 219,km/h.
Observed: 70,km/h
